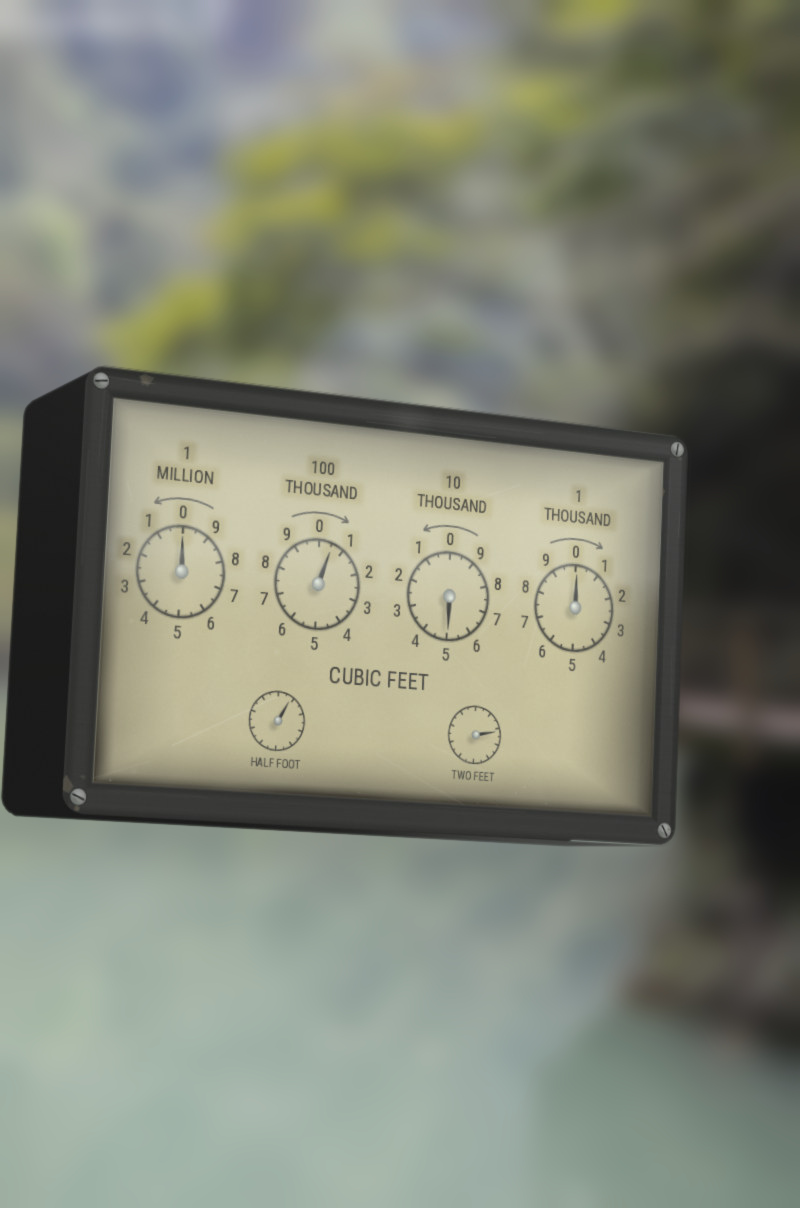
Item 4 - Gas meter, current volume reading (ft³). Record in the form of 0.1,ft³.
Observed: 5000,ft³
